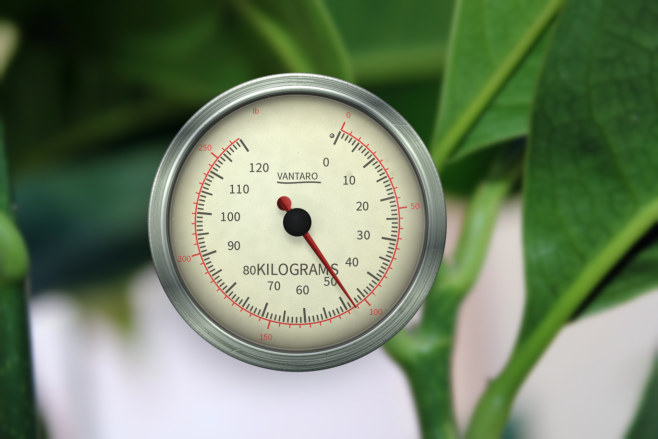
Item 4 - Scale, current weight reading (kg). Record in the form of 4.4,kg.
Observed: 48,kg
